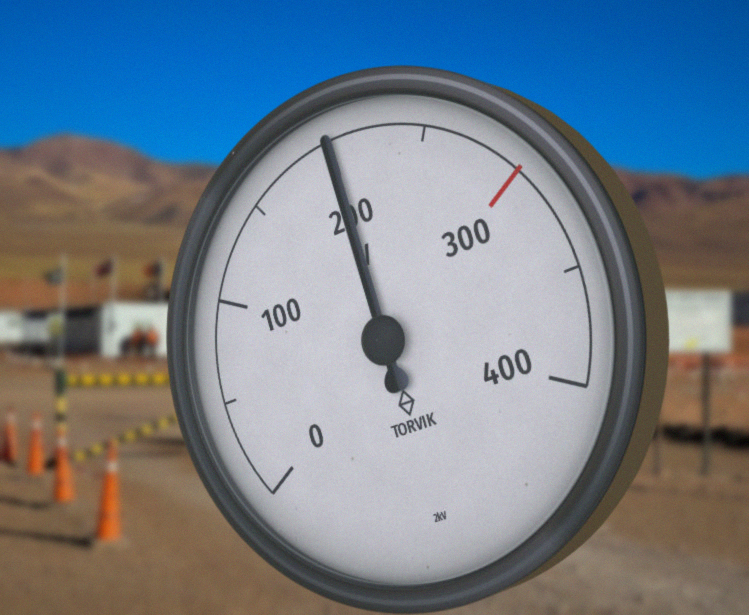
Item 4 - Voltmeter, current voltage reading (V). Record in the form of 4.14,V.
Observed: 200,V
